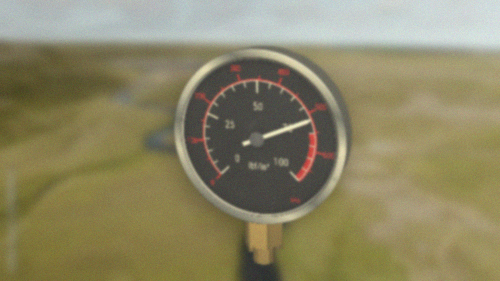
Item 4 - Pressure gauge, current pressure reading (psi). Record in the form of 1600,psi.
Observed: 75,psi
